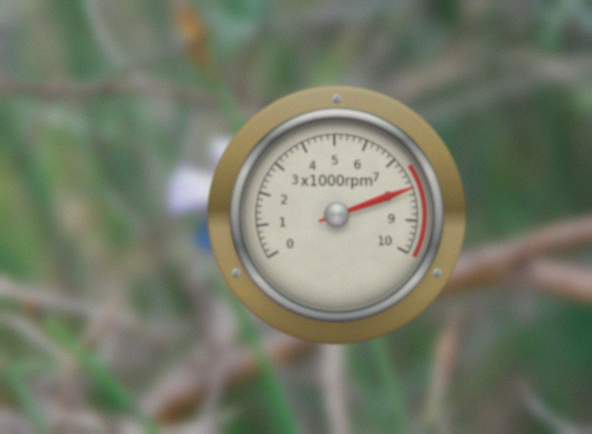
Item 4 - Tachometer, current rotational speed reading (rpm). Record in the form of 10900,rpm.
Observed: 8000,rpm
